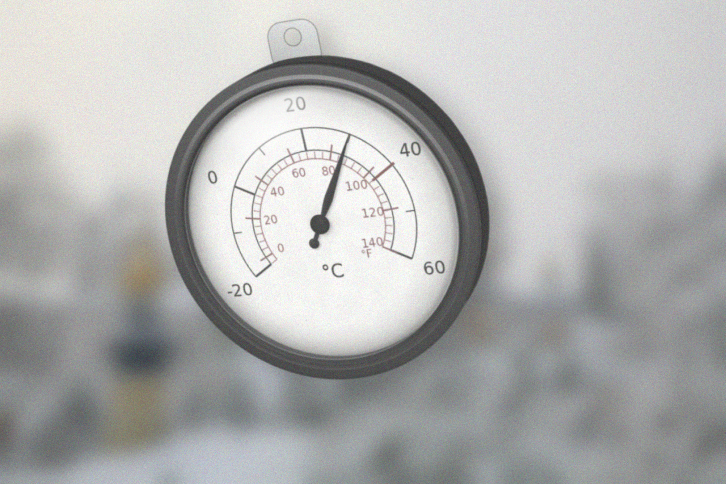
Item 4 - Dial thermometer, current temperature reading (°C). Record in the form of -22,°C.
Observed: 30,°C
